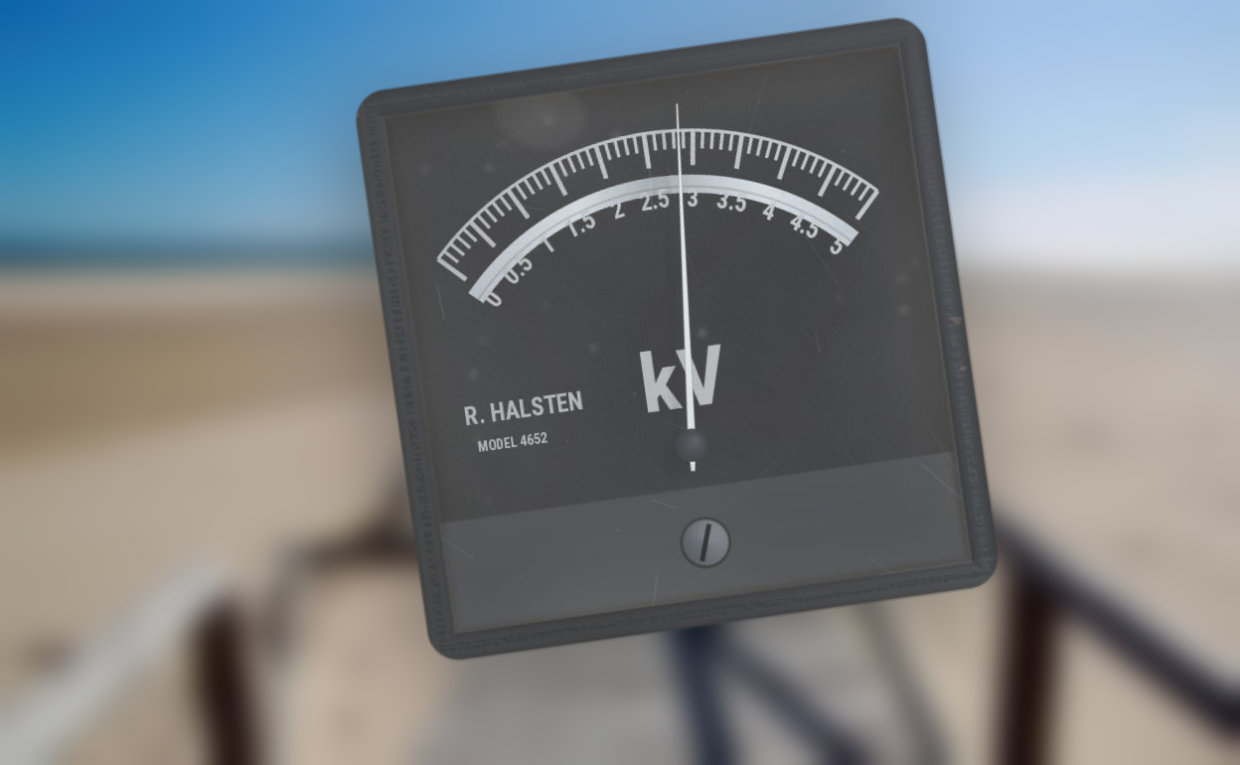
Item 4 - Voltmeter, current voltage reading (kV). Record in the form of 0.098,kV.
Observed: 2.85,kV
